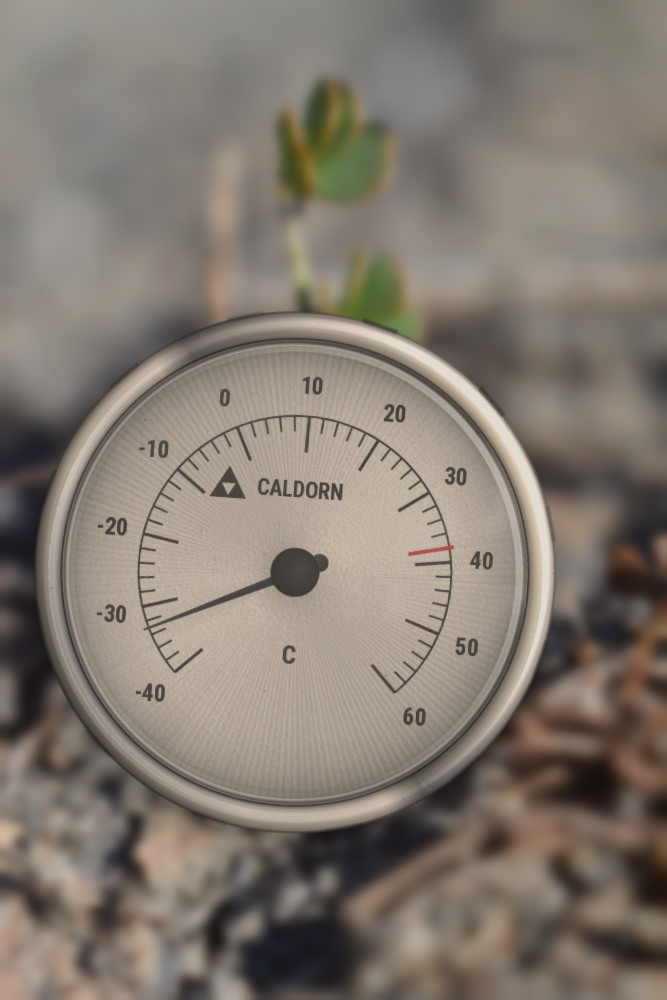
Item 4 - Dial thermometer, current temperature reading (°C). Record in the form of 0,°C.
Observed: -33,°C
